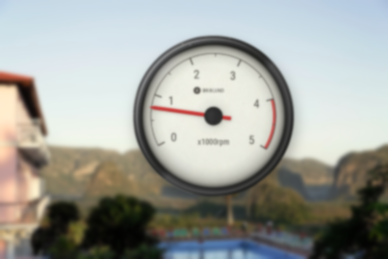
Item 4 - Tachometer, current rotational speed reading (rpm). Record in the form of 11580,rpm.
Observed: 750,rpm
